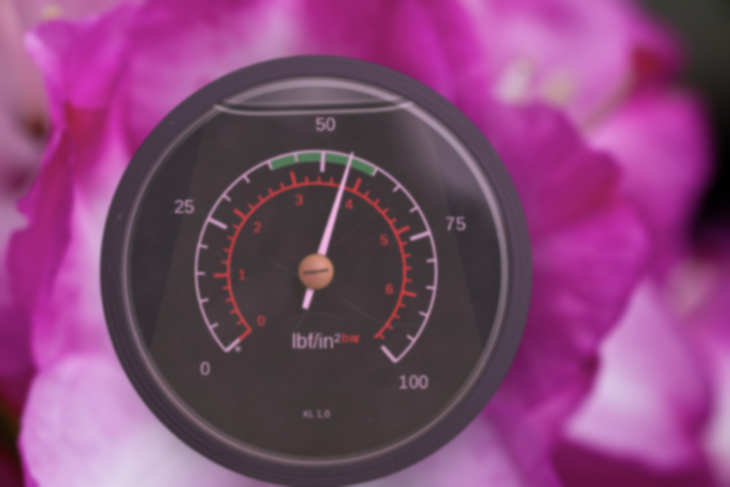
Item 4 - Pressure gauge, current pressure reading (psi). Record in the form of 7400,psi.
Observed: 55,psi
